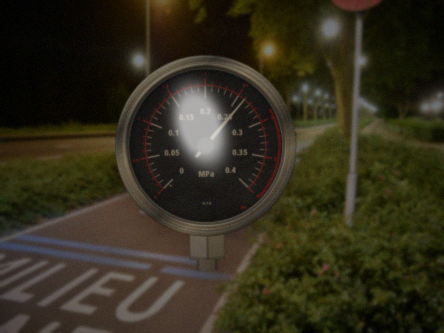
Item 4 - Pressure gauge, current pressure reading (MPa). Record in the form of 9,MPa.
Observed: 0.26,MPa
